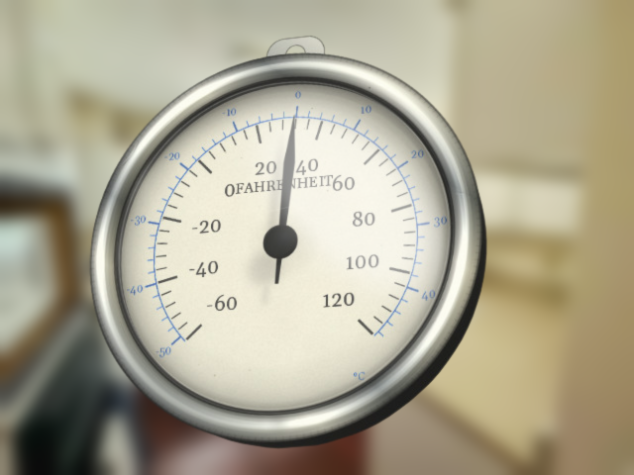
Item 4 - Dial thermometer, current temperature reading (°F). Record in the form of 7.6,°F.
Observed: 32,°F
